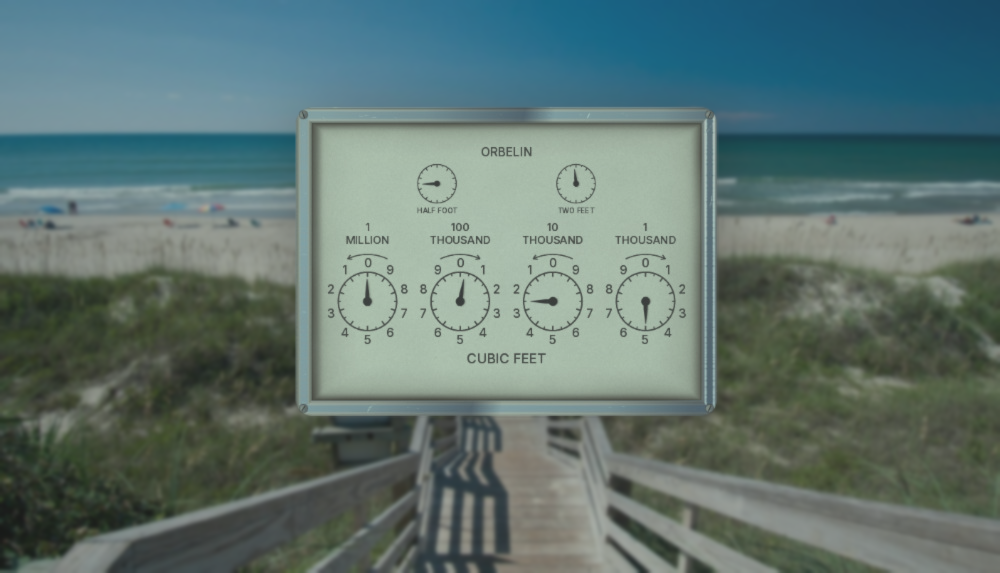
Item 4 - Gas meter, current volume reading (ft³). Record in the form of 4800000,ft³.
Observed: 2500,ft³
